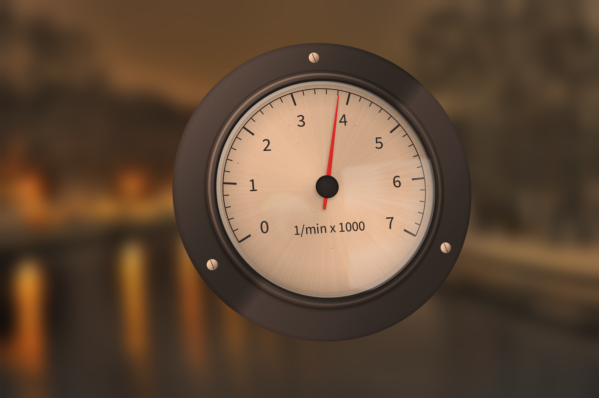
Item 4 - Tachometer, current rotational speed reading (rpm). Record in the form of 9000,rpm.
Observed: 3800,rpm
